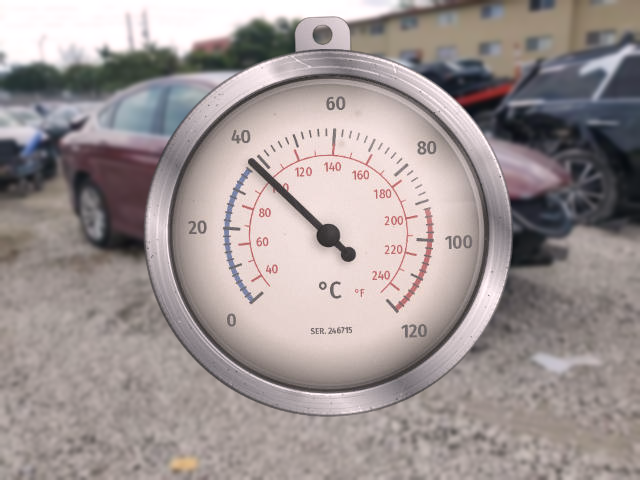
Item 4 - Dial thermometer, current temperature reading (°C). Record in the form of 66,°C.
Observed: 38,°C
